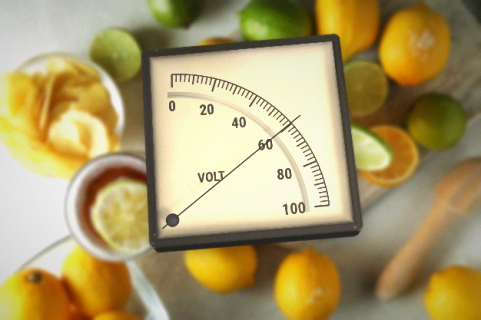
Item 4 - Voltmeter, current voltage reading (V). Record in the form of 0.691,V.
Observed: 60,V
